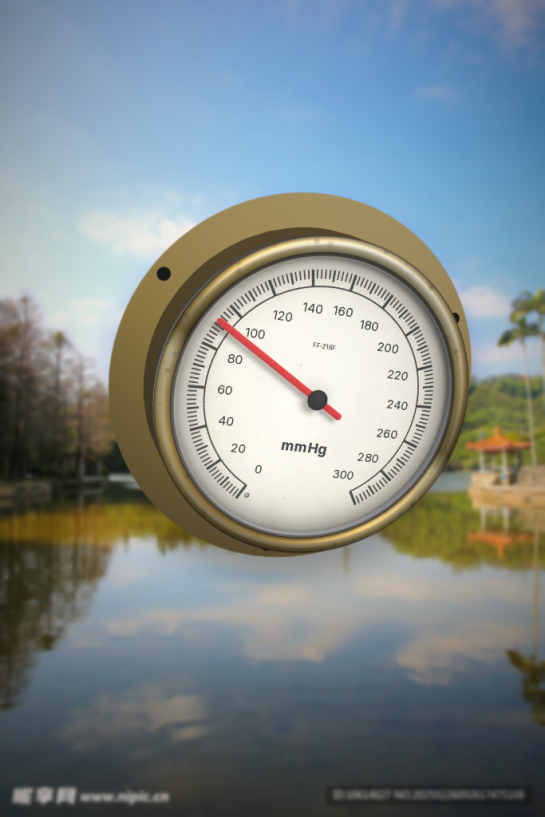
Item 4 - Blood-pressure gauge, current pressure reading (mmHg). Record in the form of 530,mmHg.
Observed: 92,mmHg
